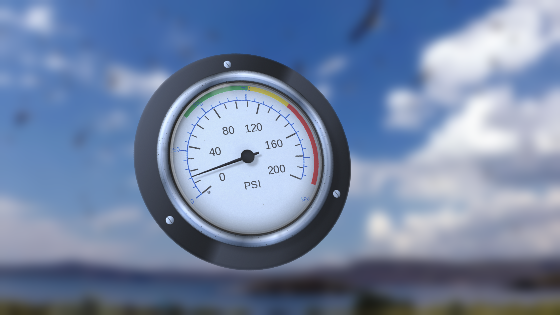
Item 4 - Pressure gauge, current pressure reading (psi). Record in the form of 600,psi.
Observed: 15,psi
